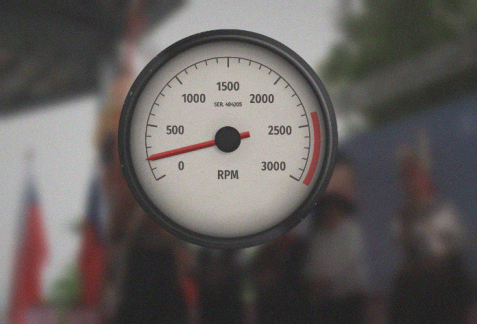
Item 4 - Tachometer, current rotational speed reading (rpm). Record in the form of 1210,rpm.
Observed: 200,rpm
